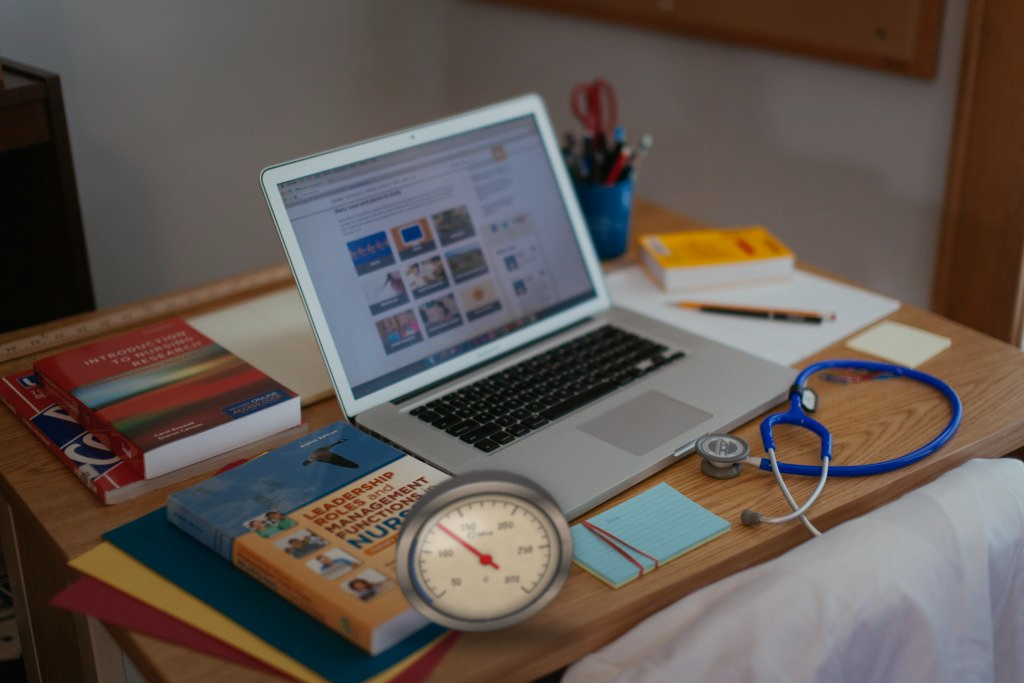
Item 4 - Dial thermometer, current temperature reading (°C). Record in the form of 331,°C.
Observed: 130,°C
